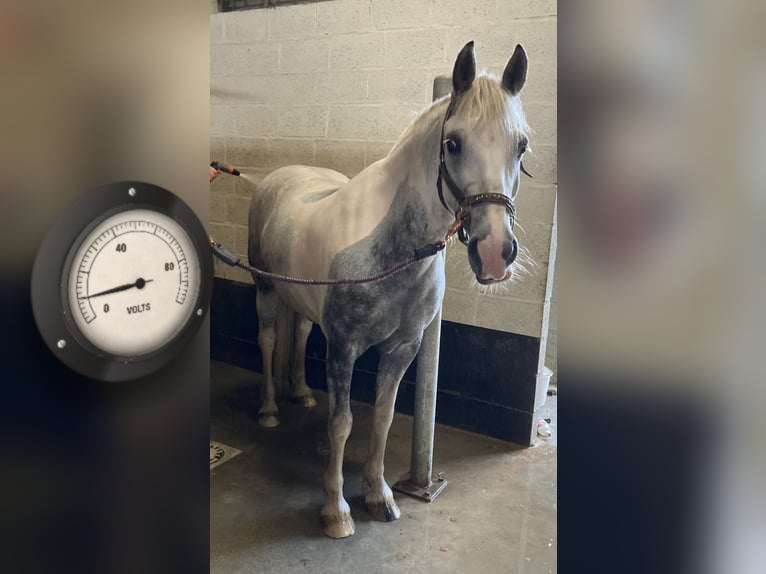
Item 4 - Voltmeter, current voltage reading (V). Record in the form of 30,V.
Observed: 10,V
